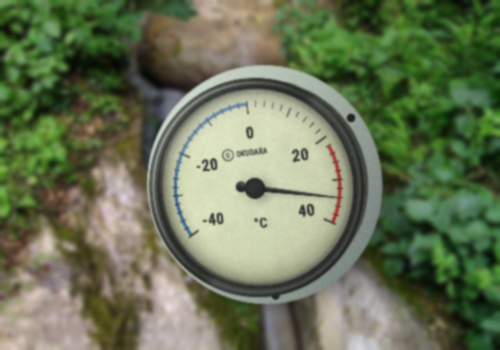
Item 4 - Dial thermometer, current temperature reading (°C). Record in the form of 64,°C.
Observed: 34,°C
